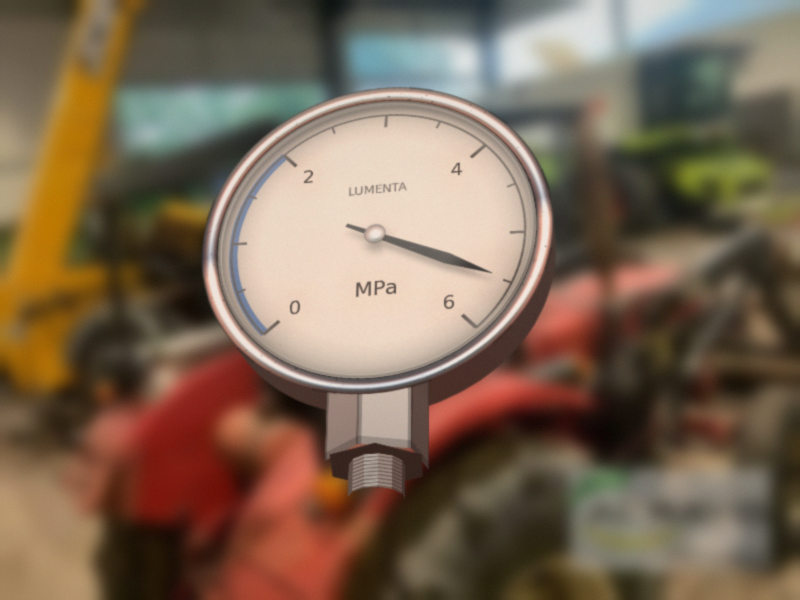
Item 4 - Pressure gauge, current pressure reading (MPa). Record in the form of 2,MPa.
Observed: 5.5,MPa
